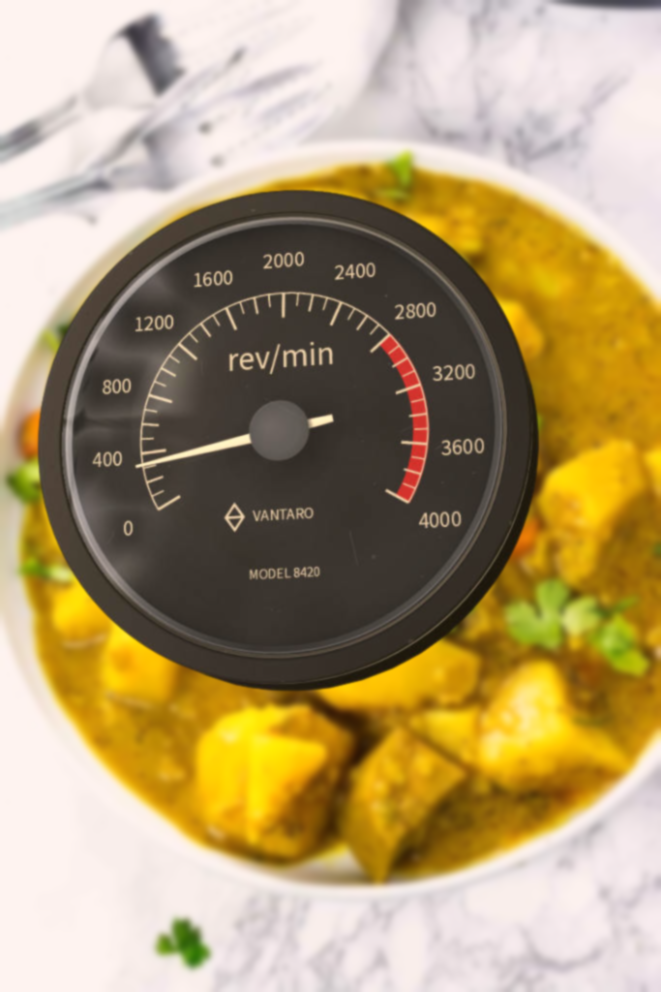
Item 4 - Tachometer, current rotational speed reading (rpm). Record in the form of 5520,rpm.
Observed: 300,rpm
